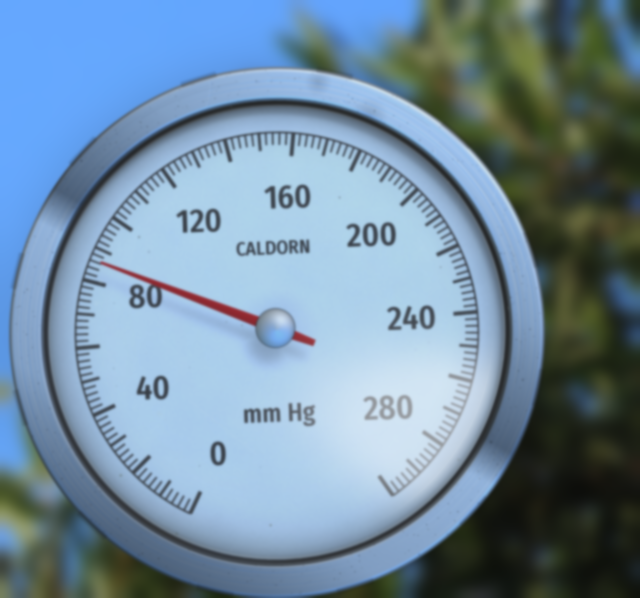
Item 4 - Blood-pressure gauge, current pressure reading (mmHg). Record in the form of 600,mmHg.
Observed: 86,mmHg
